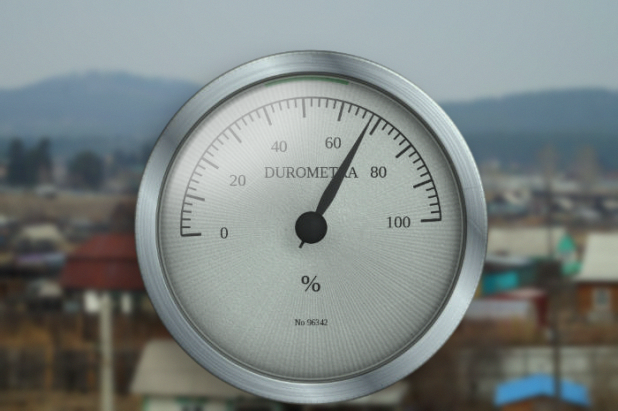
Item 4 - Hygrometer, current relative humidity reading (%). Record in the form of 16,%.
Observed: 68,%
